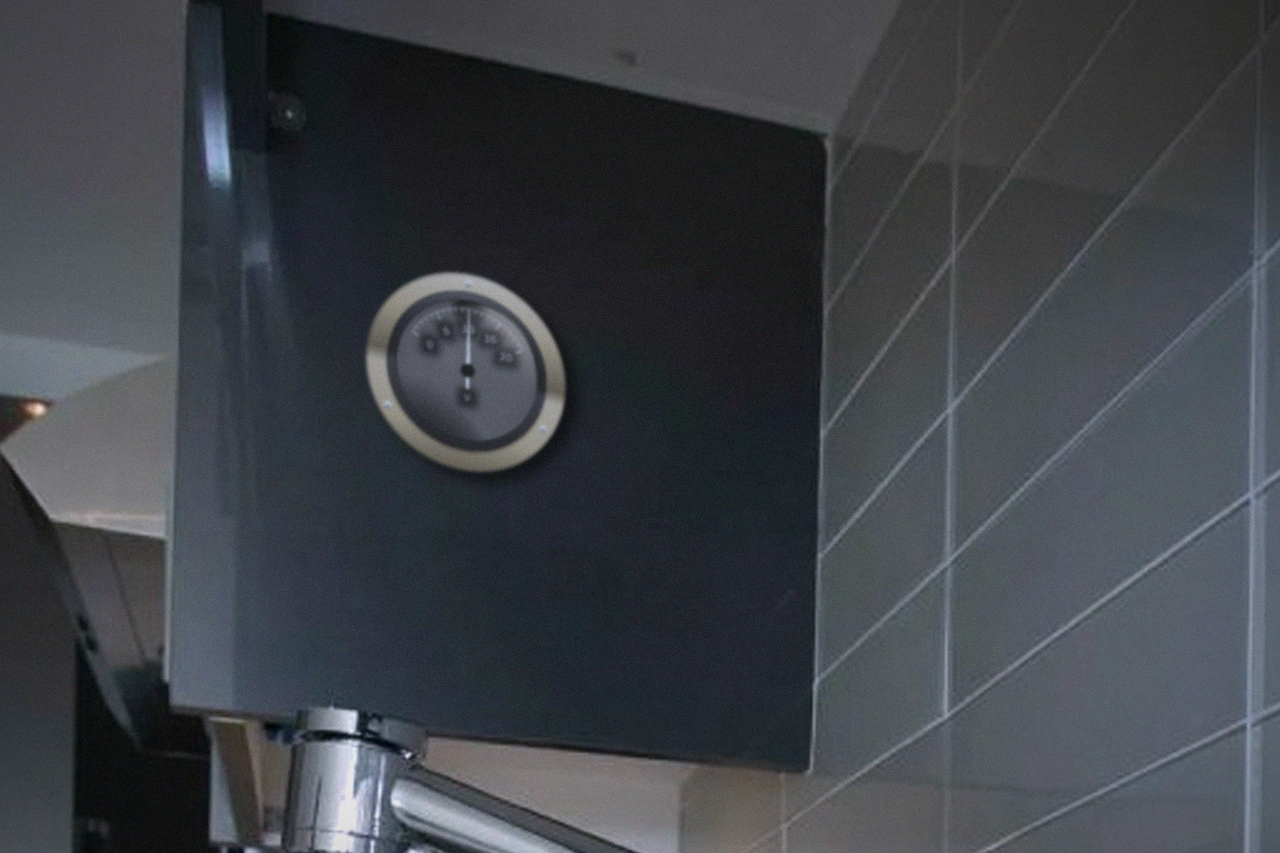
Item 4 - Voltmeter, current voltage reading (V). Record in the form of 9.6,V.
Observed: 10,V
